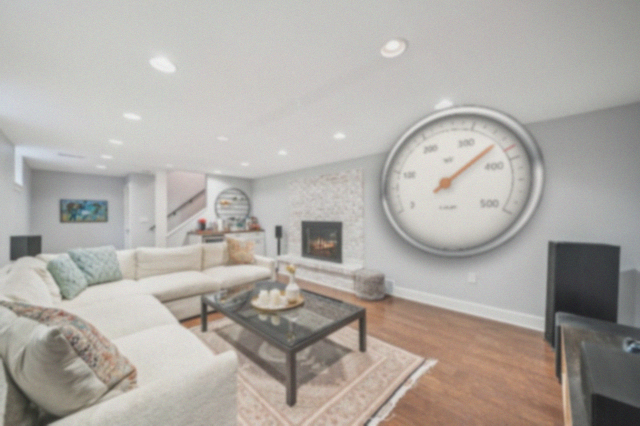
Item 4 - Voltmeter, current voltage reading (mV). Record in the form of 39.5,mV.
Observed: 360,mV
